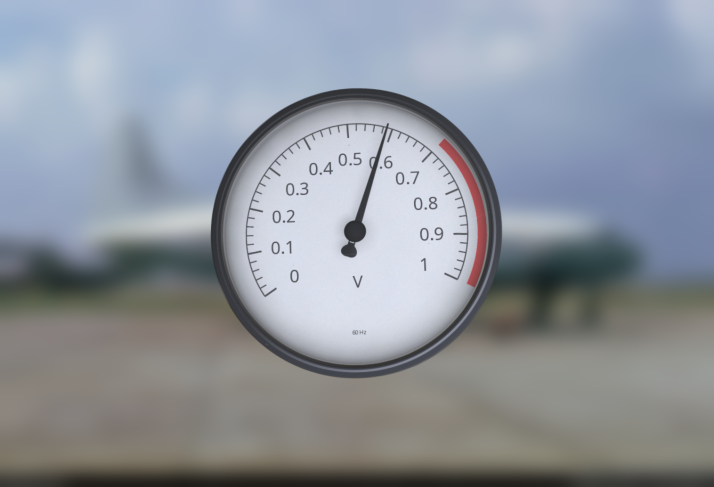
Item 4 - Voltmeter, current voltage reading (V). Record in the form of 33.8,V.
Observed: 0.59,V
